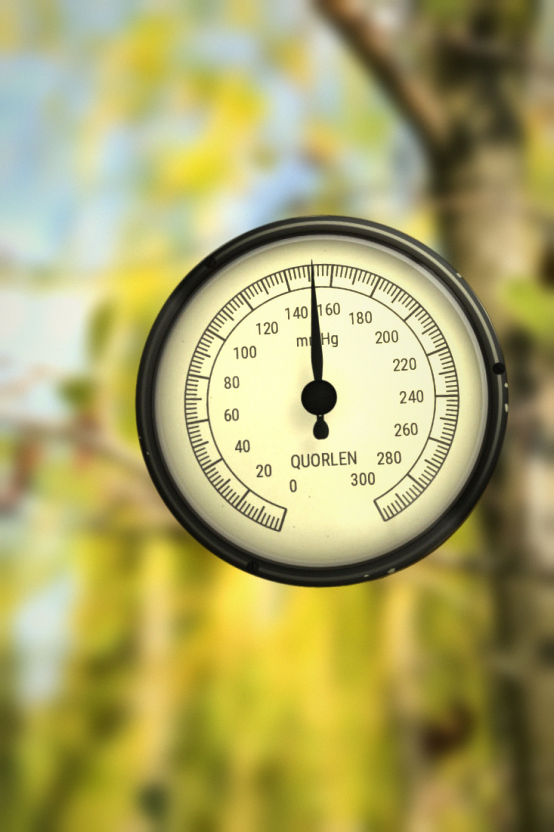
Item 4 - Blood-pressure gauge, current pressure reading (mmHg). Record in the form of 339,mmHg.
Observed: 152,mmHg
